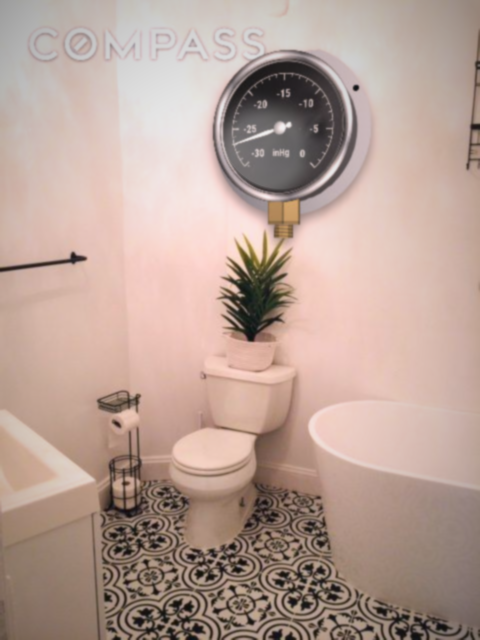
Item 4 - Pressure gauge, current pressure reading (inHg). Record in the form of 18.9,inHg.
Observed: -27,inHg
